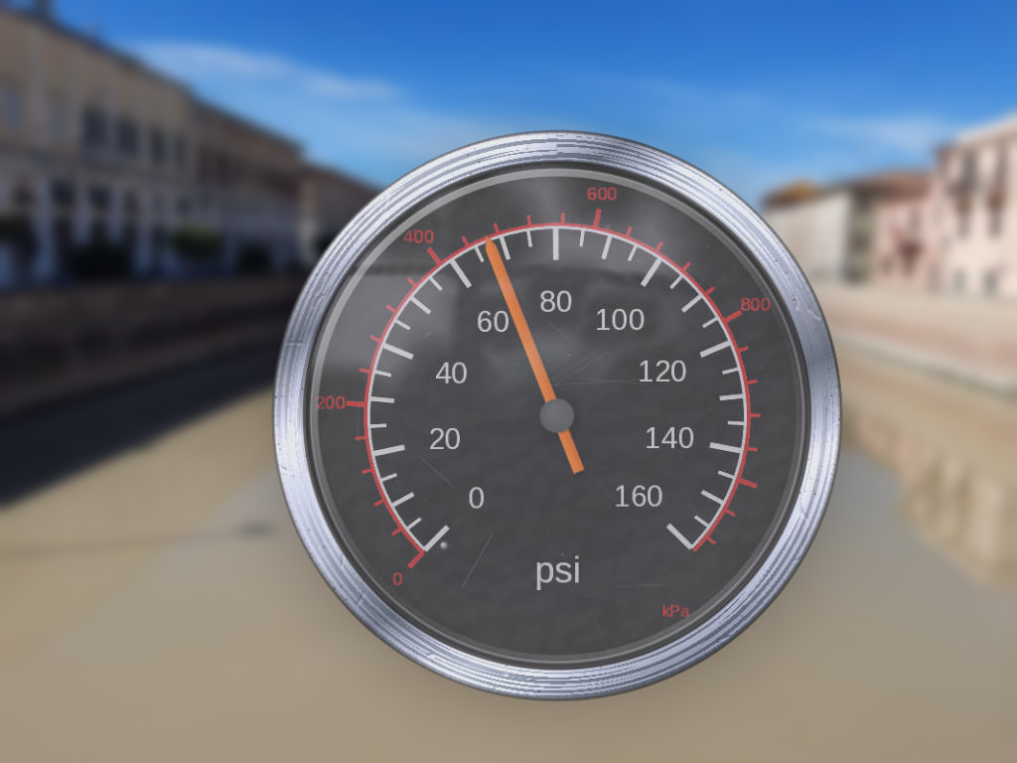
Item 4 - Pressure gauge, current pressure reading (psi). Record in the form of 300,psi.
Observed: 67.5,psi
